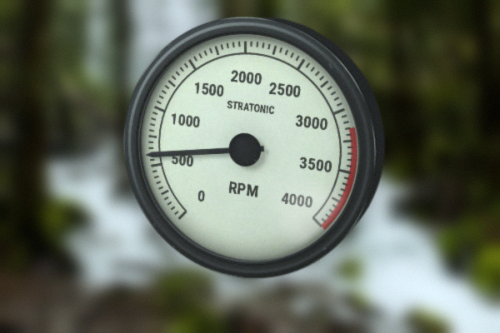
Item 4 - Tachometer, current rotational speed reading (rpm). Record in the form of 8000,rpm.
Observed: 600,rpm
